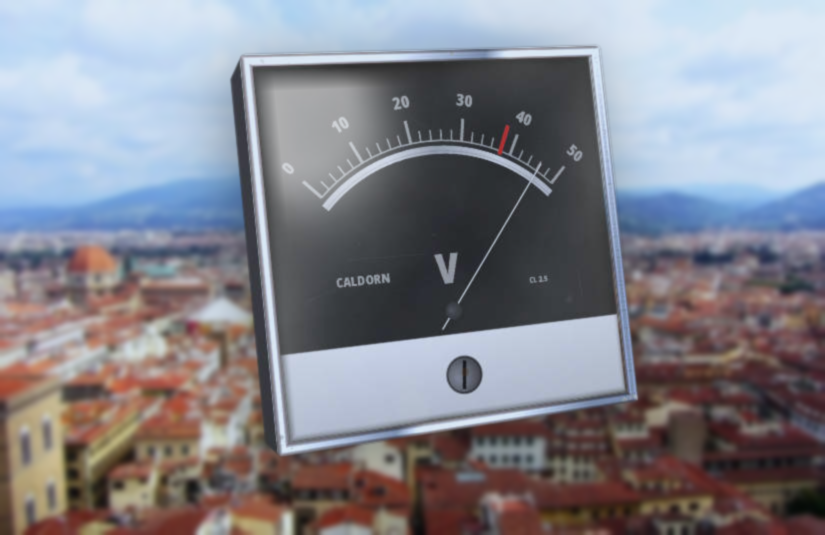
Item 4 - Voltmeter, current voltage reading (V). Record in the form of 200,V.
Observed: 46,V
